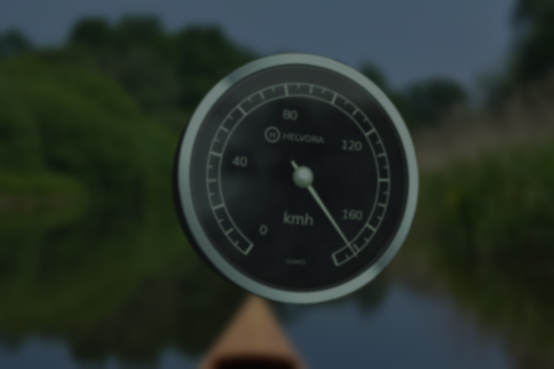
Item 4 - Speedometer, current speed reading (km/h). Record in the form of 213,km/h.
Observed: 172.5,km/h
